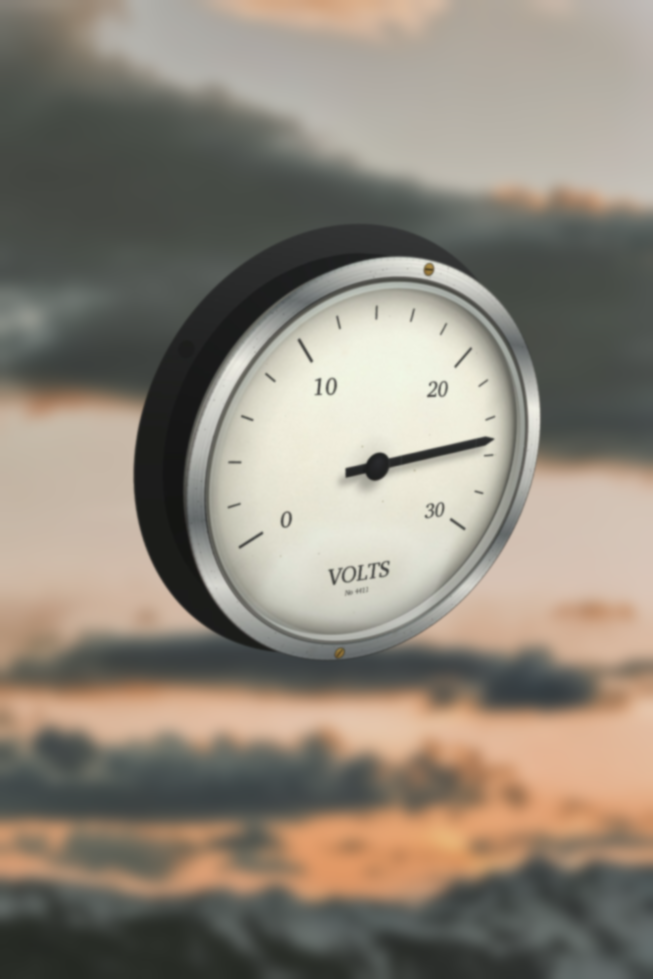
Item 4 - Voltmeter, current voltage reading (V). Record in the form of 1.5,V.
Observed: 25,V
